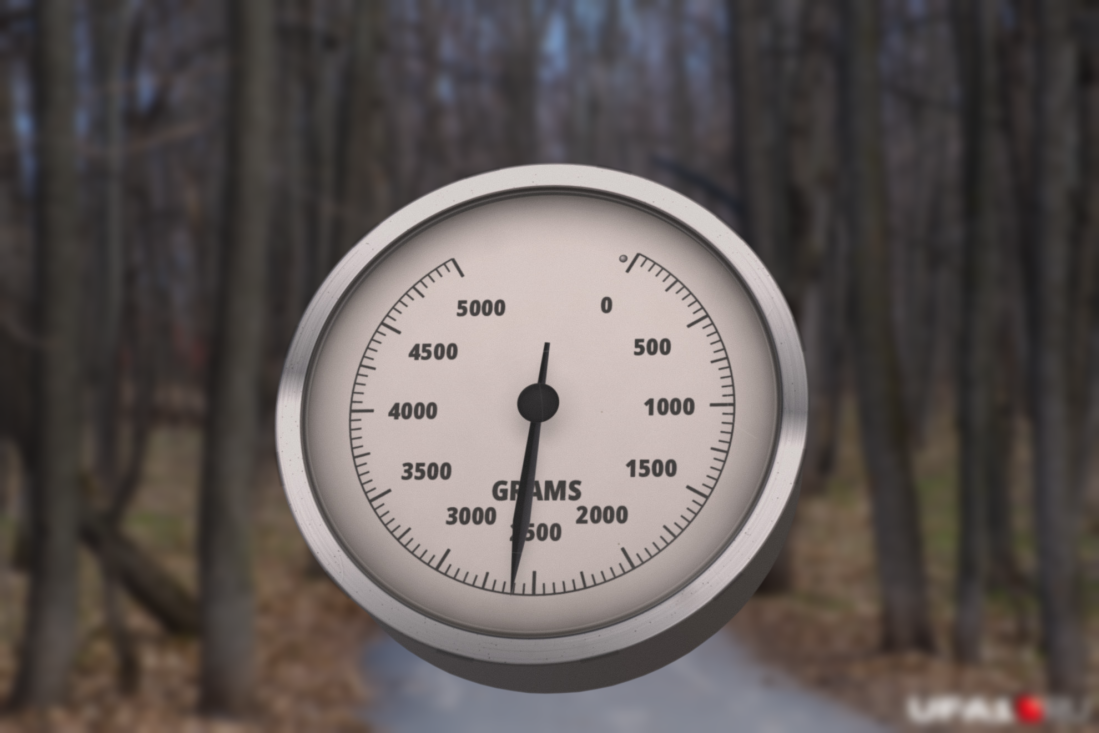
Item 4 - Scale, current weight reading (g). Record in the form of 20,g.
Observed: 2600,g
